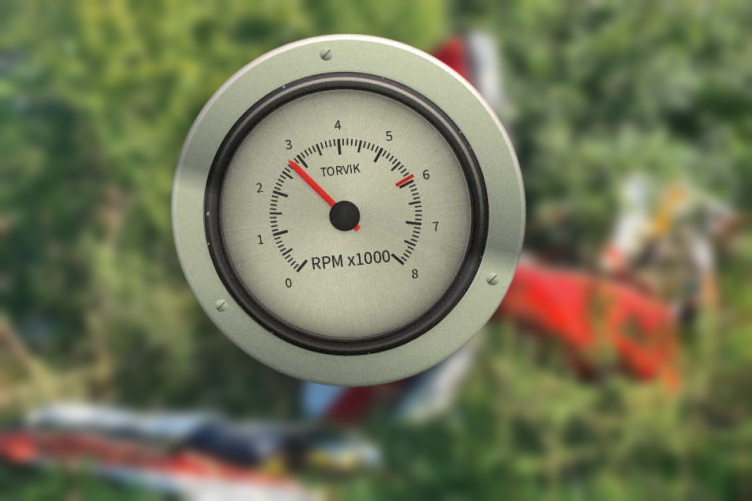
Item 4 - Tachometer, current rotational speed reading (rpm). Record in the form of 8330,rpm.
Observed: 2800,rpm
